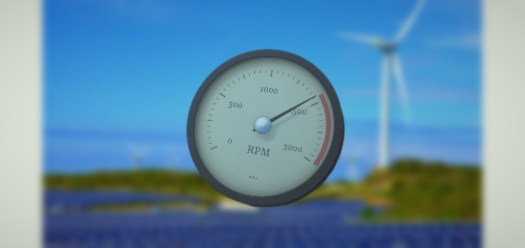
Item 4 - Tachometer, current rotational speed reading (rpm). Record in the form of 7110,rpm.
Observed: 1450,rpm
